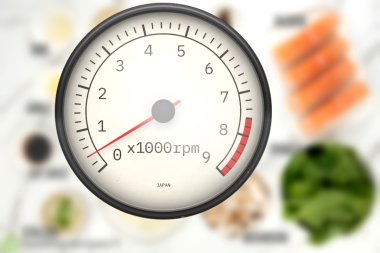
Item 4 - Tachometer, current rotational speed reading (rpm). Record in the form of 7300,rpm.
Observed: 400,rpm
